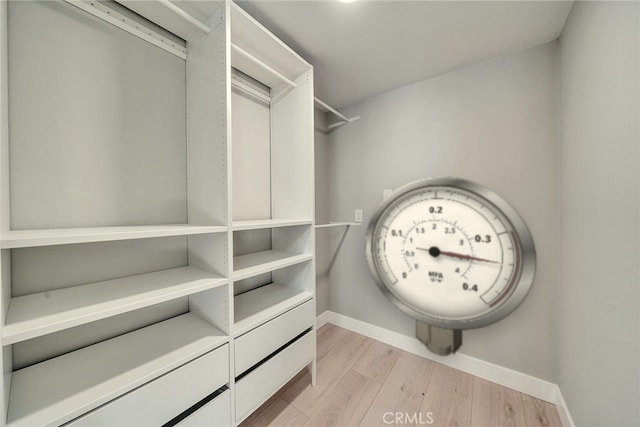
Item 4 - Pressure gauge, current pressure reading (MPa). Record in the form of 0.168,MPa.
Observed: 0.34,MPa
